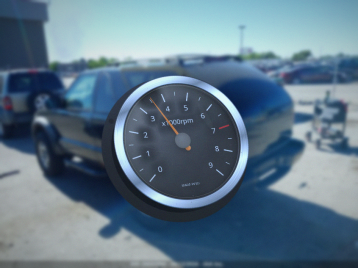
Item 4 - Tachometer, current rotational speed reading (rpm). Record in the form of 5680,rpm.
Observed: 3500,rpm
